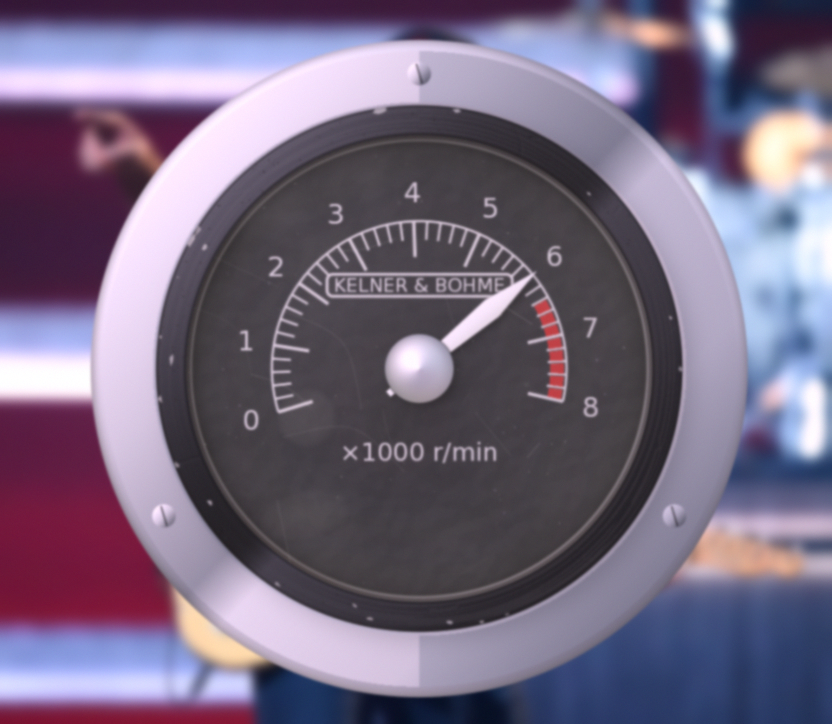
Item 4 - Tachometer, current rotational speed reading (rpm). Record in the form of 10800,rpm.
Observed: 6000,rpm
